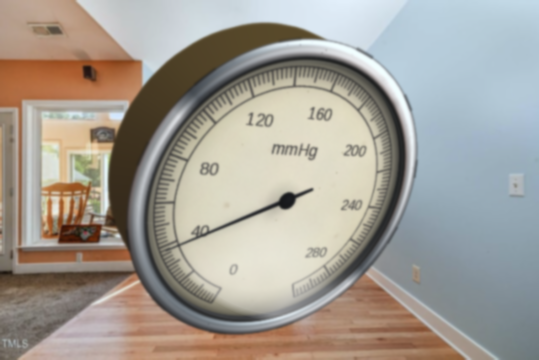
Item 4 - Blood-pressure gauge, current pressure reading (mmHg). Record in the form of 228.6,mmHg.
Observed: 40,mmHg
